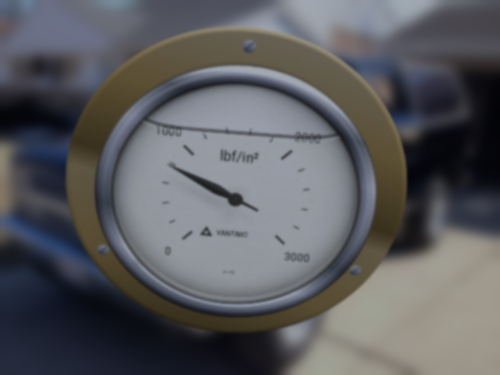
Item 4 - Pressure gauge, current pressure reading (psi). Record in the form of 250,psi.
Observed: 800,psi
